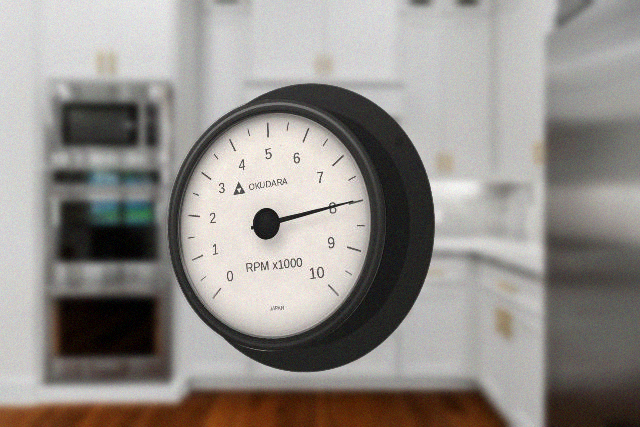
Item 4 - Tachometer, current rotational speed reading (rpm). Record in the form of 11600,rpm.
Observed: 8000,rpm
